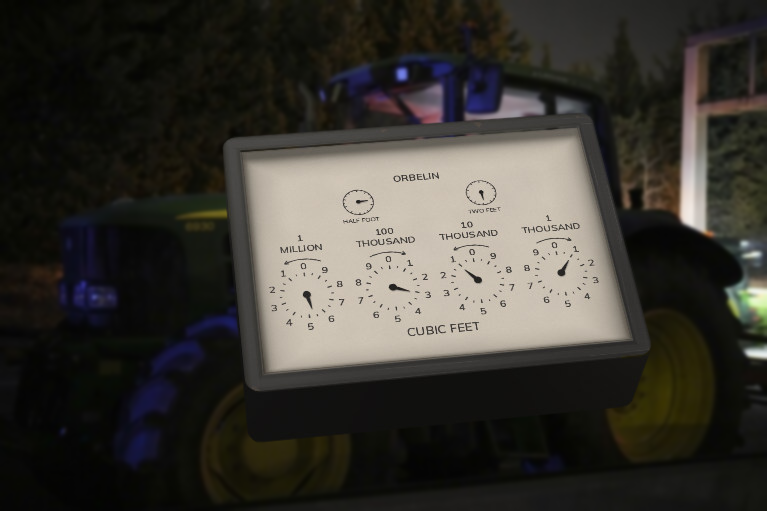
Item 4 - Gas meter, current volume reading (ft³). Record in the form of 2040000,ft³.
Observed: 531100,ft³
